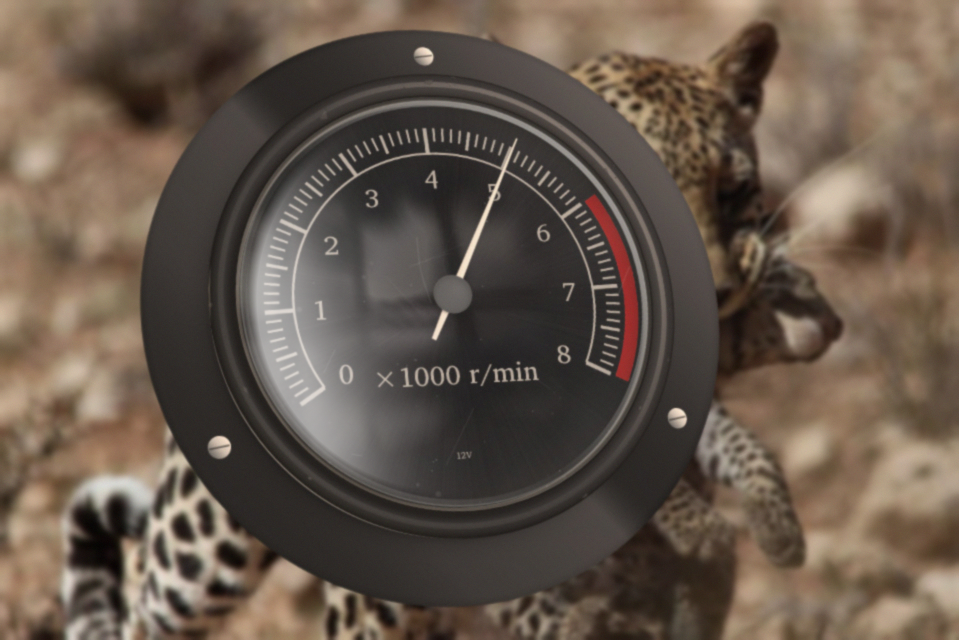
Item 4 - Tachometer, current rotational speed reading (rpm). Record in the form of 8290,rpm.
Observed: 5000,rpm
